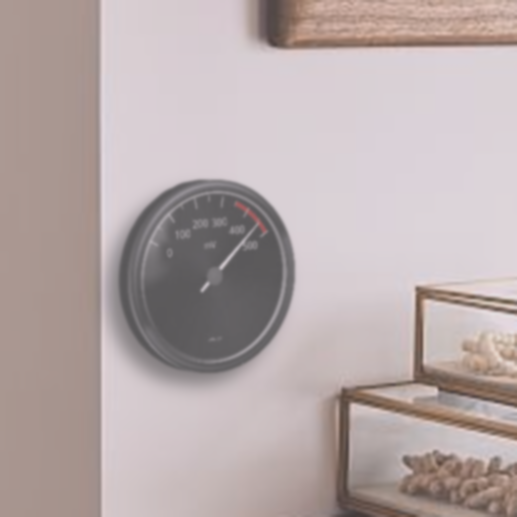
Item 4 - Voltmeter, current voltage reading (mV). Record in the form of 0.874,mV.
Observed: 450,mV
